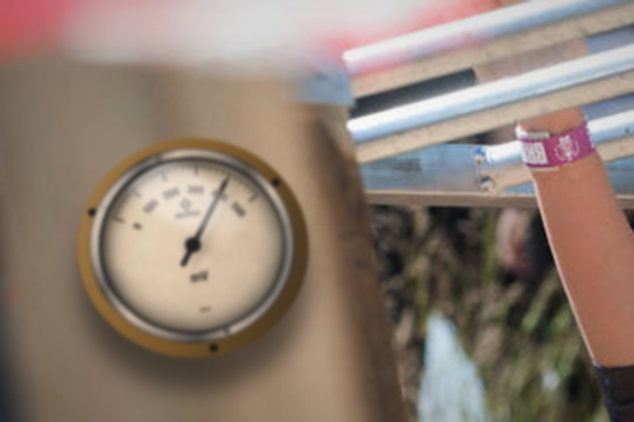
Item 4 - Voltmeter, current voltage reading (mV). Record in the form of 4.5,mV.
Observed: 400,mV
